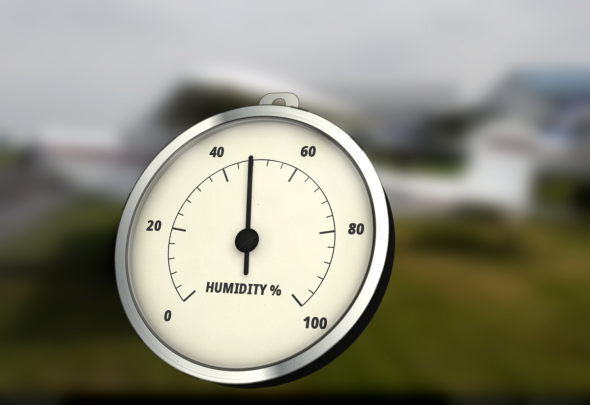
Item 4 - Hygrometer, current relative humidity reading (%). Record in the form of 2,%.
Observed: 48,%
